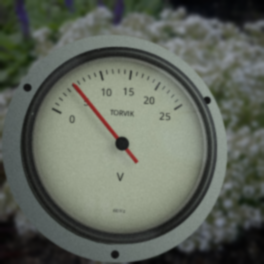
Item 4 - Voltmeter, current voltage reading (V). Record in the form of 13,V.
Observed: 5,V
